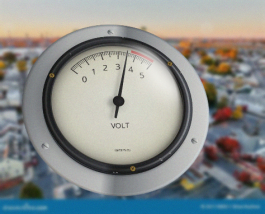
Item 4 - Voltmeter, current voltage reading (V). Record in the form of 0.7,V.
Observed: 3.5,V
